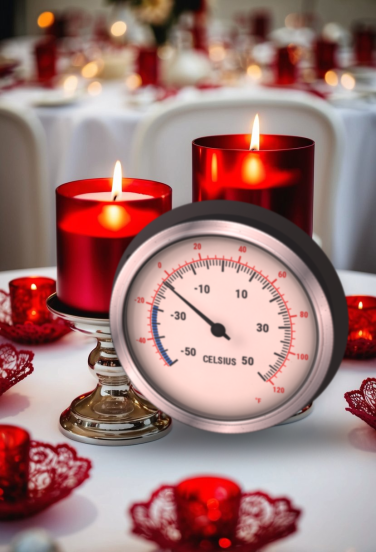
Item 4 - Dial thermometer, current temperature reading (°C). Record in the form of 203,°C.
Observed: -20,°C
